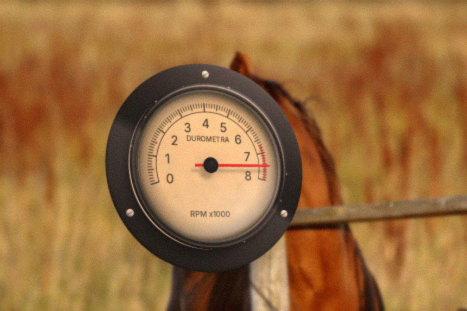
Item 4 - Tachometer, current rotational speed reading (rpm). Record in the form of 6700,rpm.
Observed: 7500,rpm
